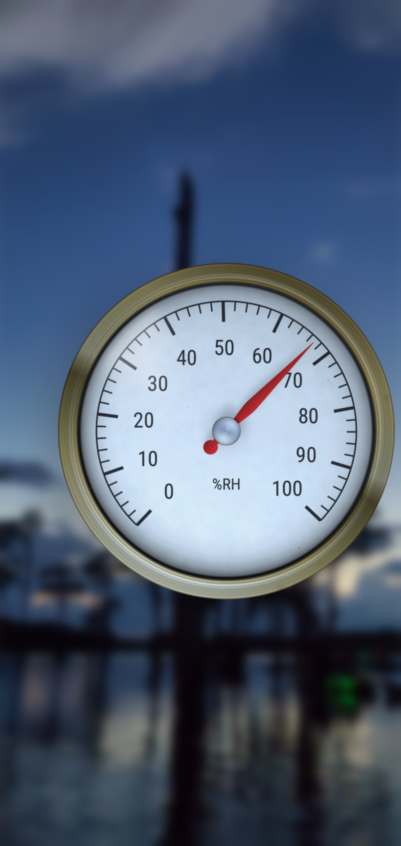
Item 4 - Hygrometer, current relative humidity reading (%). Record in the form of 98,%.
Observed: 67,%
